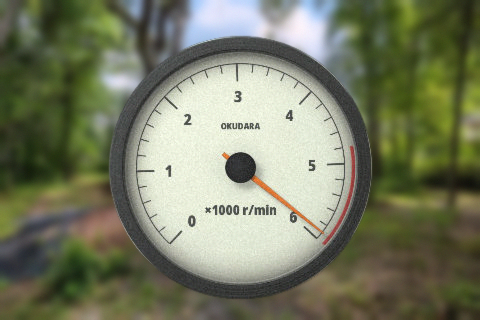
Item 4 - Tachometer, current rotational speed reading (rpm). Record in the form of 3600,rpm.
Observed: 5900,rpm
